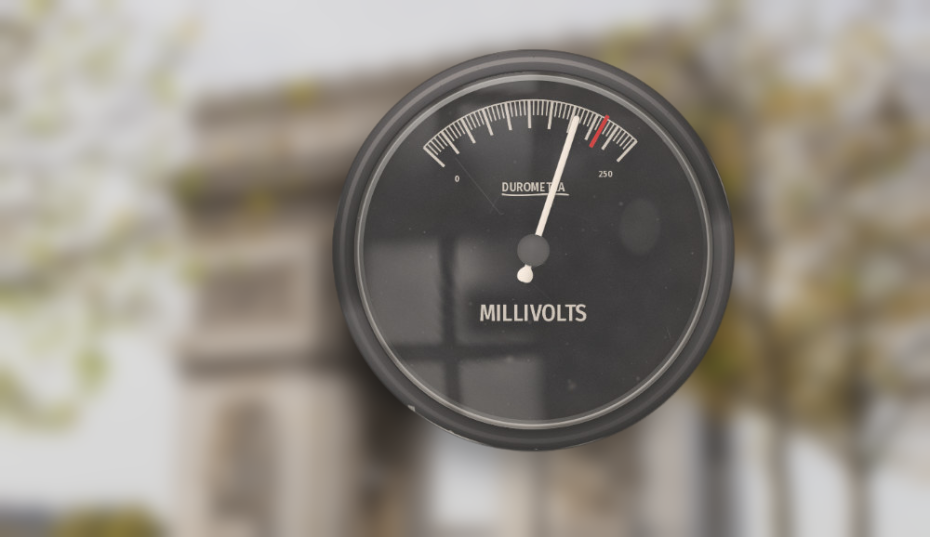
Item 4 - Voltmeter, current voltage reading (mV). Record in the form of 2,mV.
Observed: 180,mV
